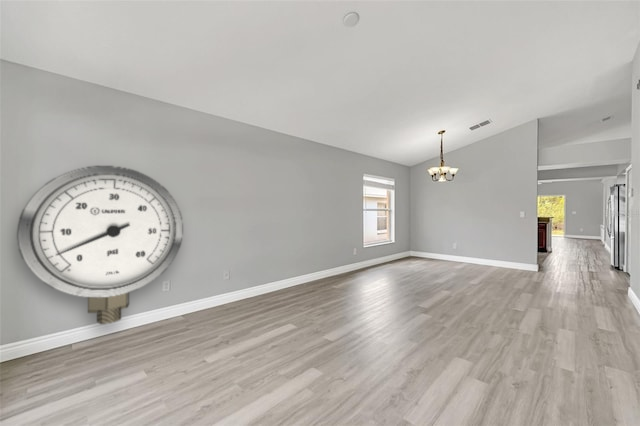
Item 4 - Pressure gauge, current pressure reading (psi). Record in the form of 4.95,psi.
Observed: 4,psi
